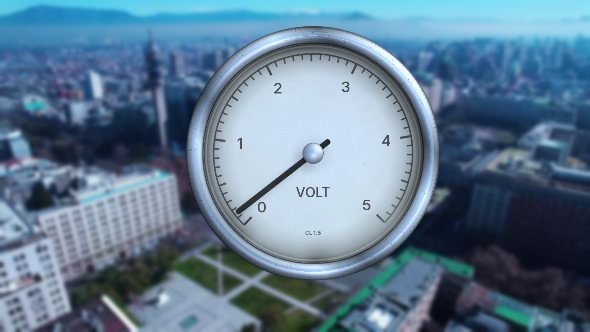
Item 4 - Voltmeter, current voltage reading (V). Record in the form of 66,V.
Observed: 0.15,V
